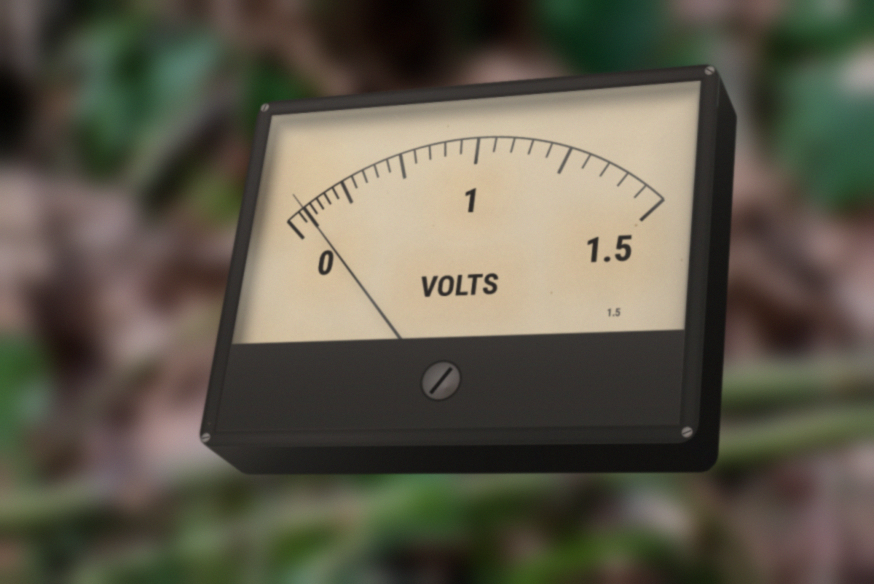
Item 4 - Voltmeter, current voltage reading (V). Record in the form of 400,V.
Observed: 0.25,V
